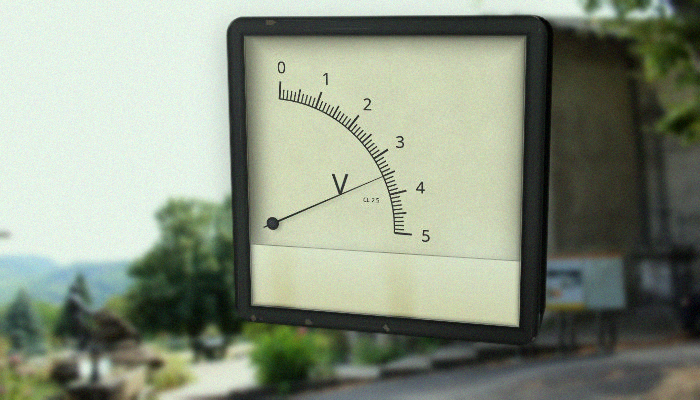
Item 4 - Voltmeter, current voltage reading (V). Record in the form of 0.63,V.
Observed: 3.5,V
